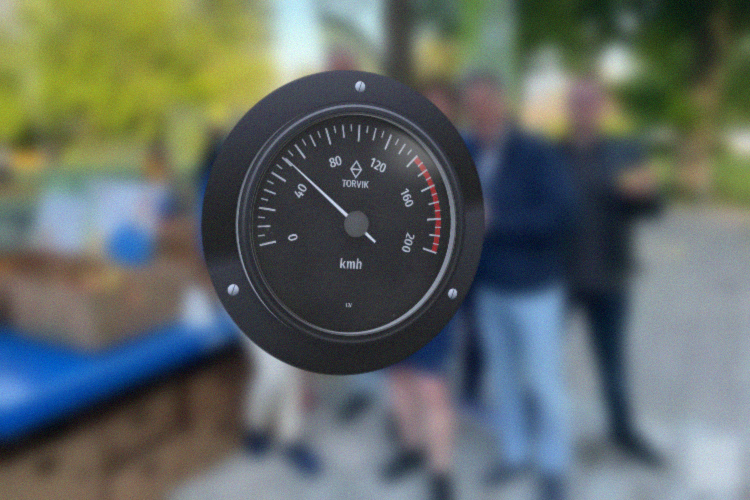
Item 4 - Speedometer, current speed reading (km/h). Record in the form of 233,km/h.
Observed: 50,km/h
